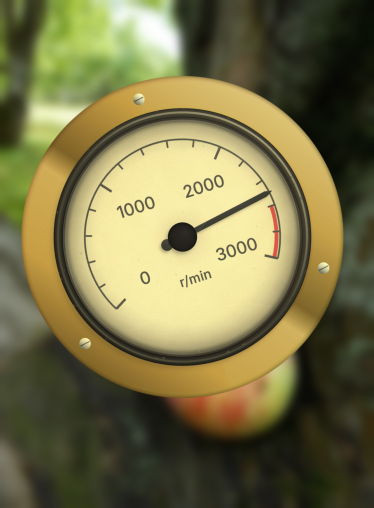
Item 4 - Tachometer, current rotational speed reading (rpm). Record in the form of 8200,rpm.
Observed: 2500,rpm
